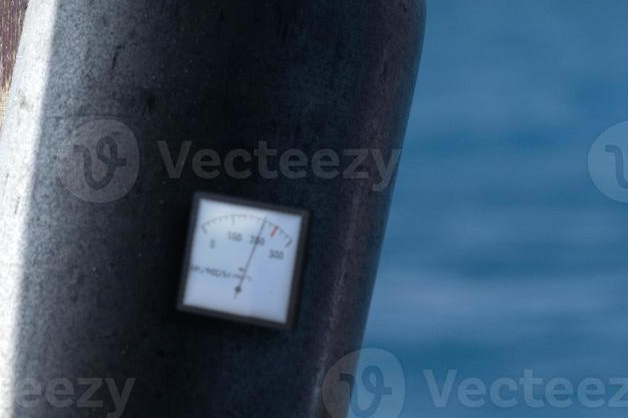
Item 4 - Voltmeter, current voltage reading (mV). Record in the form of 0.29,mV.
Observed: 200,mV
